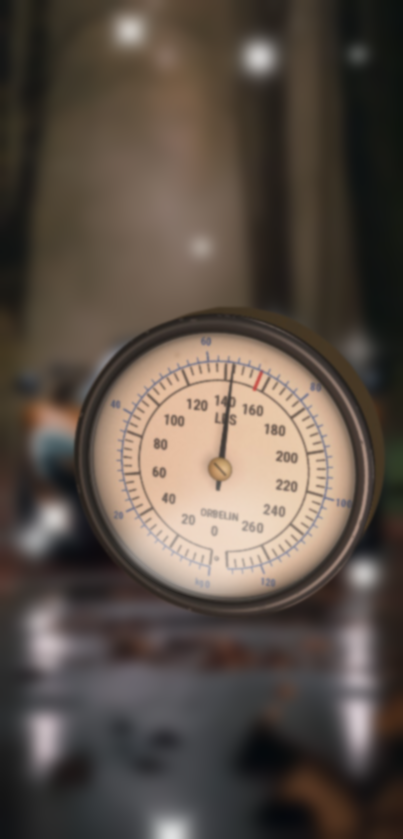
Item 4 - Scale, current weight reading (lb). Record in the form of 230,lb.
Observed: 144,lb
